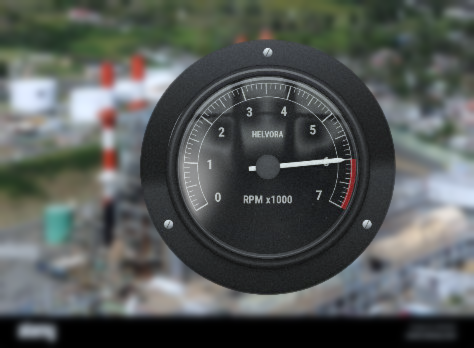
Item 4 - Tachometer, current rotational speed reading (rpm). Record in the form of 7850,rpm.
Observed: 6000,rpm
